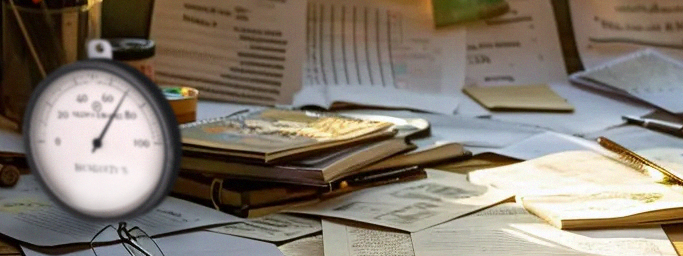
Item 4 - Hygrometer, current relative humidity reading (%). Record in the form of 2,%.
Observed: 70,%
